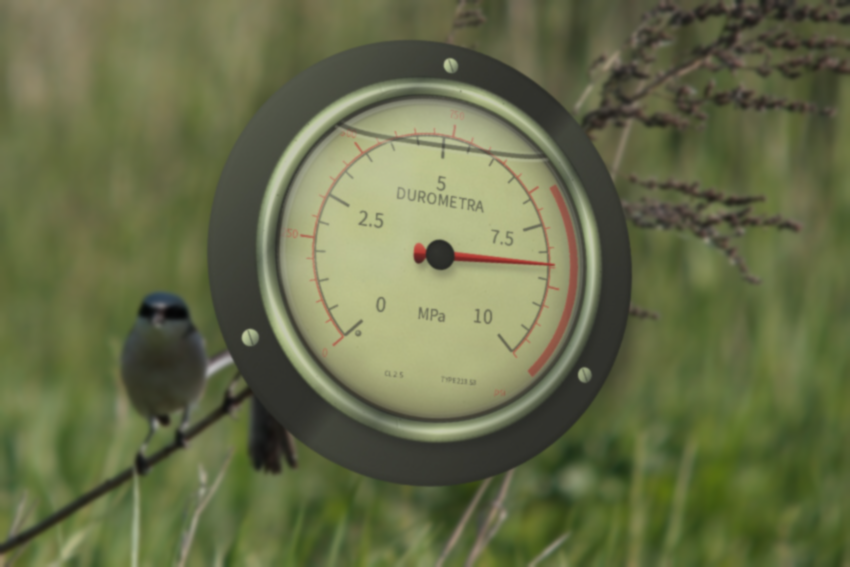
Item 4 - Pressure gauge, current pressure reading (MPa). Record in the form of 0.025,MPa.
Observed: 8.25,MPa
